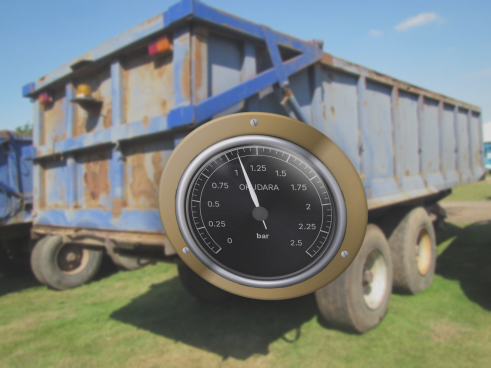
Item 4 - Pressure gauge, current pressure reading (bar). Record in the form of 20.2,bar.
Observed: 1.1,bar
